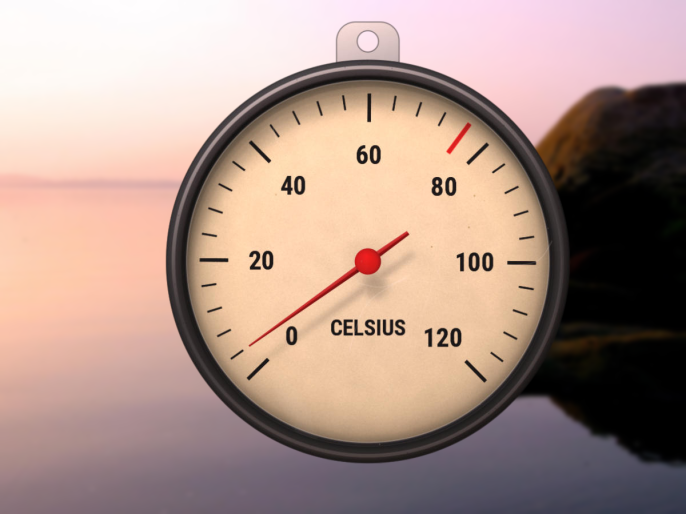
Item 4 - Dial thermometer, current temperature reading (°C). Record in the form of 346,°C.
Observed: 4,°C
